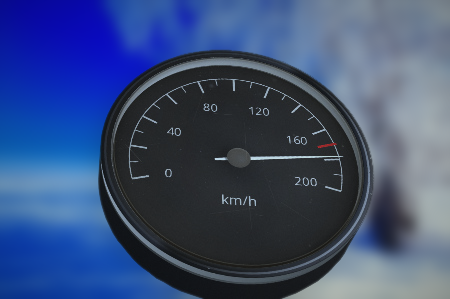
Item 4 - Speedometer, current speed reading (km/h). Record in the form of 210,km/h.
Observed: 180,km/h
